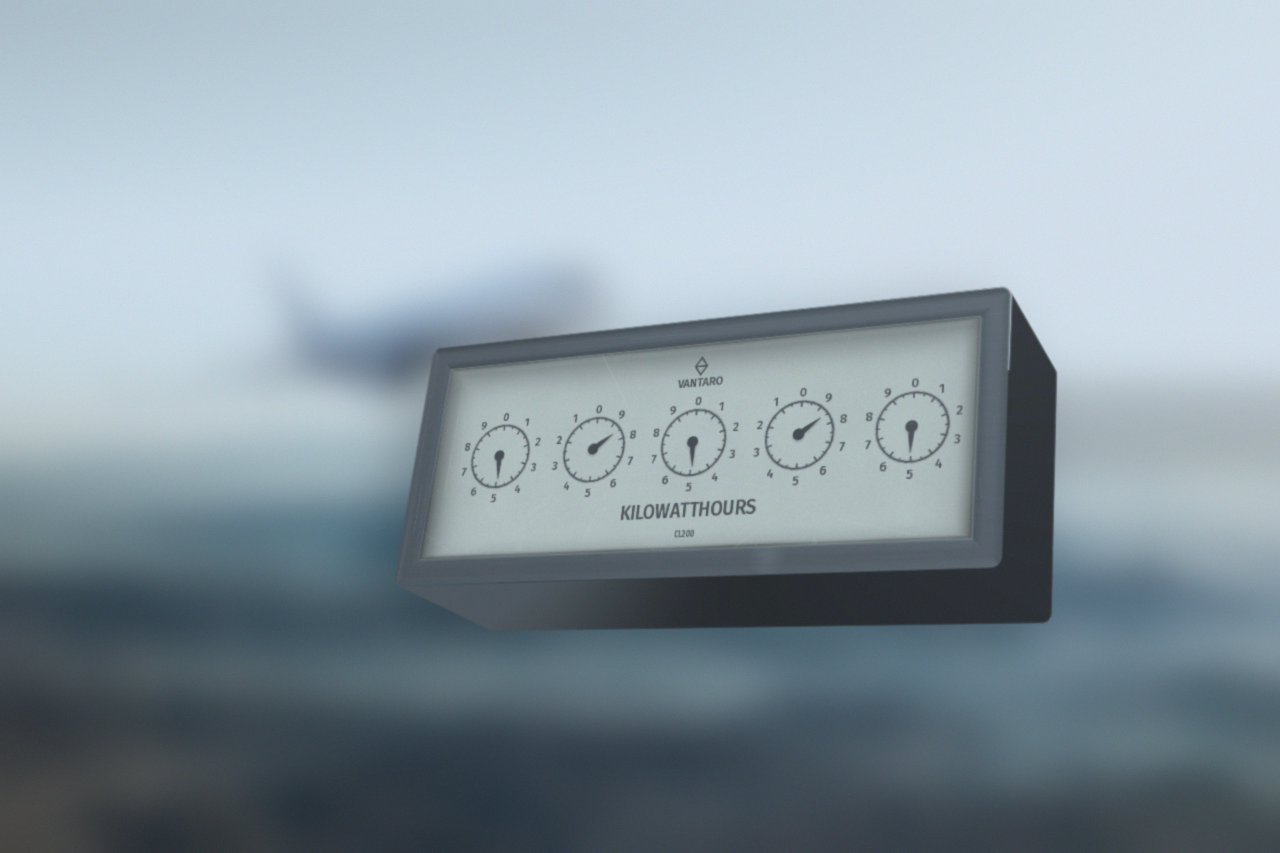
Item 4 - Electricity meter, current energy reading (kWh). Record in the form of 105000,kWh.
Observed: 48485,kWh
